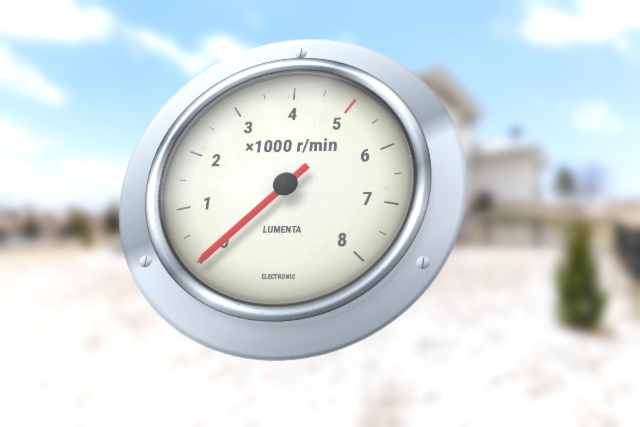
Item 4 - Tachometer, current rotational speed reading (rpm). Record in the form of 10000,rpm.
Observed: 0,rpm
